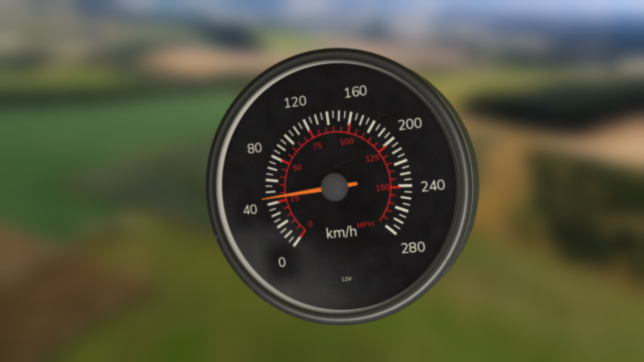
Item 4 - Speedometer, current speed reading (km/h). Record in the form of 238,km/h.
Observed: 45,km/h
